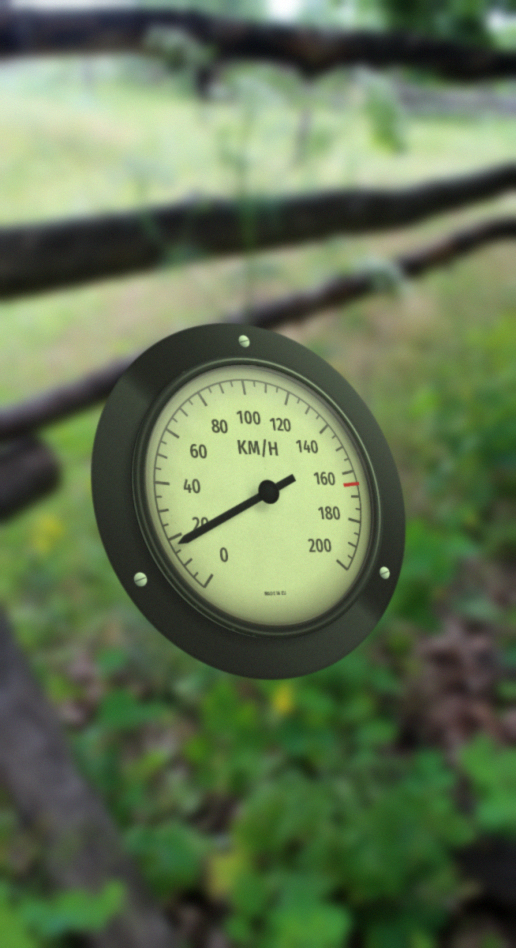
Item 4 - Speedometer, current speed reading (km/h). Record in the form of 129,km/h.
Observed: 17.5,km/h
